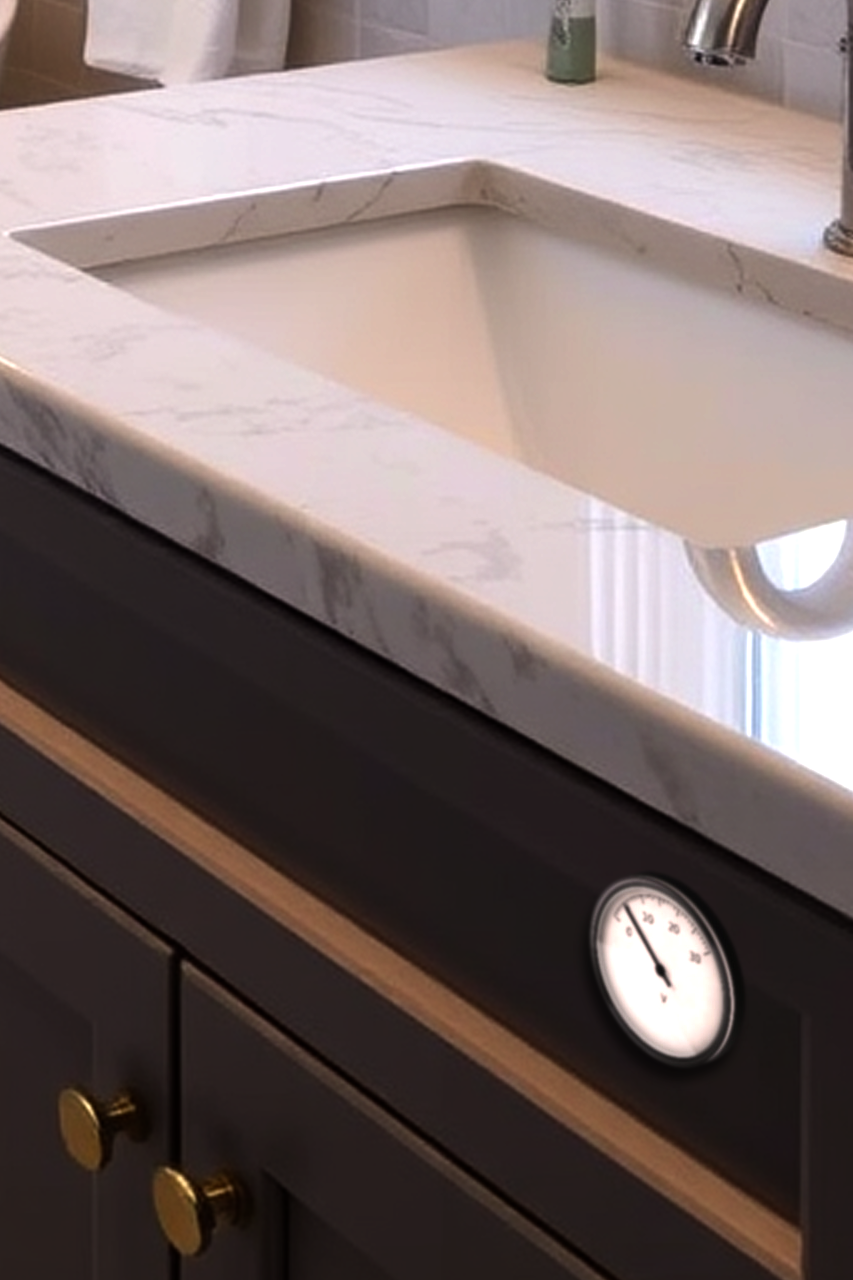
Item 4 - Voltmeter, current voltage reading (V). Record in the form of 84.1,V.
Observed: 5,V
